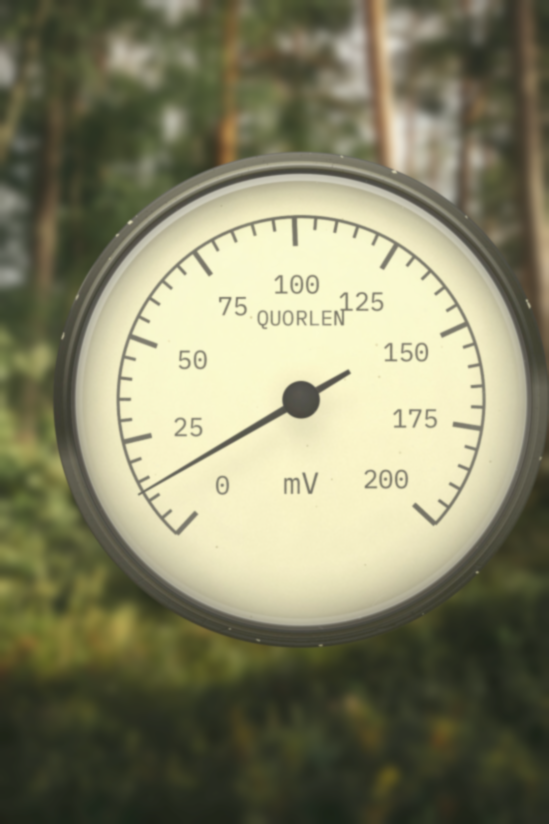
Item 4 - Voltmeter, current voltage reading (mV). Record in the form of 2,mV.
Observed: 12.5,mV
